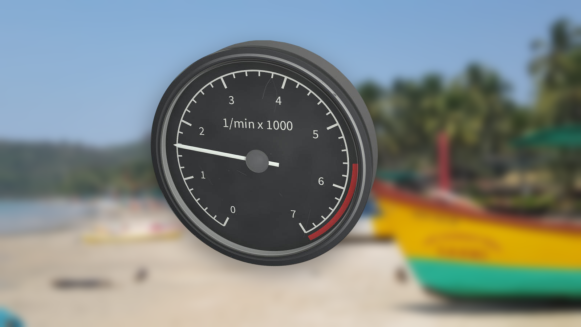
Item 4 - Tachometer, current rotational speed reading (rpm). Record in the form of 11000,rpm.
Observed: 1600,rpm
